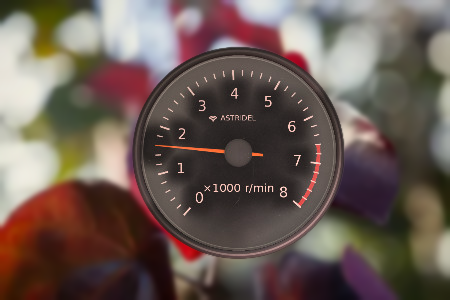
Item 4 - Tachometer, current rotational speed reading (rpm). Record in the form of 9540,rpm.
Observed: 1600,rpm
